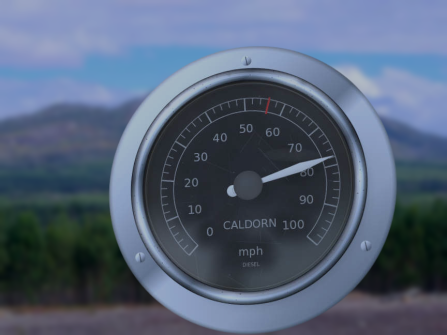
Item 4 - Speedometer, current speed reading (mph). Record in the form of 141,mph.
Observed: 78,mph
